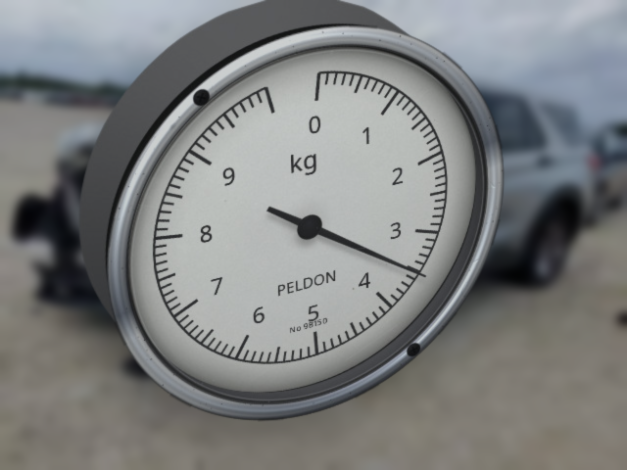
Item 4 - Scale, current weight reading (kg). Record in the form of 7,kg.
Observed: 3.5,kg
